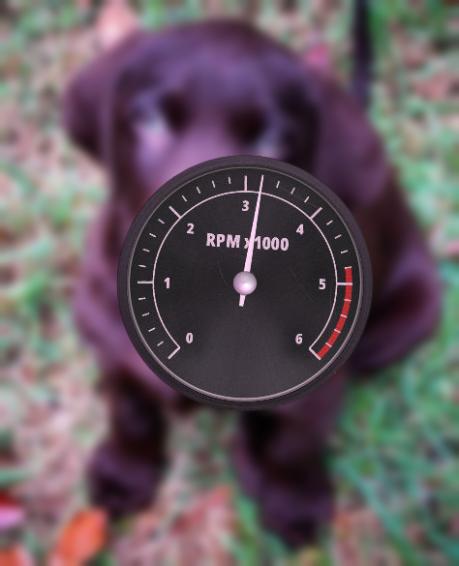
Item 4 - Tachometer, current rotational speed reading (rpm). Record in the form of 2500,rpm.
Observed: 3200,rpm
